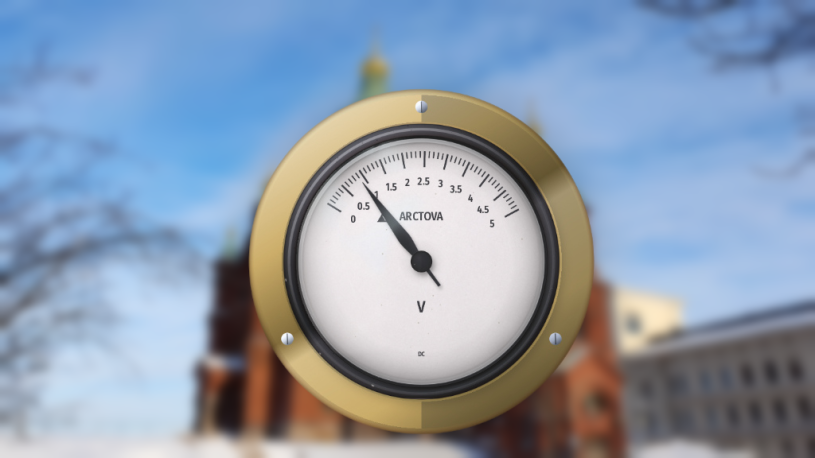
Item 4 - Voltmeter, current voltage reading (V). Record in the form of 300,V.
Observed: 0.9,V
